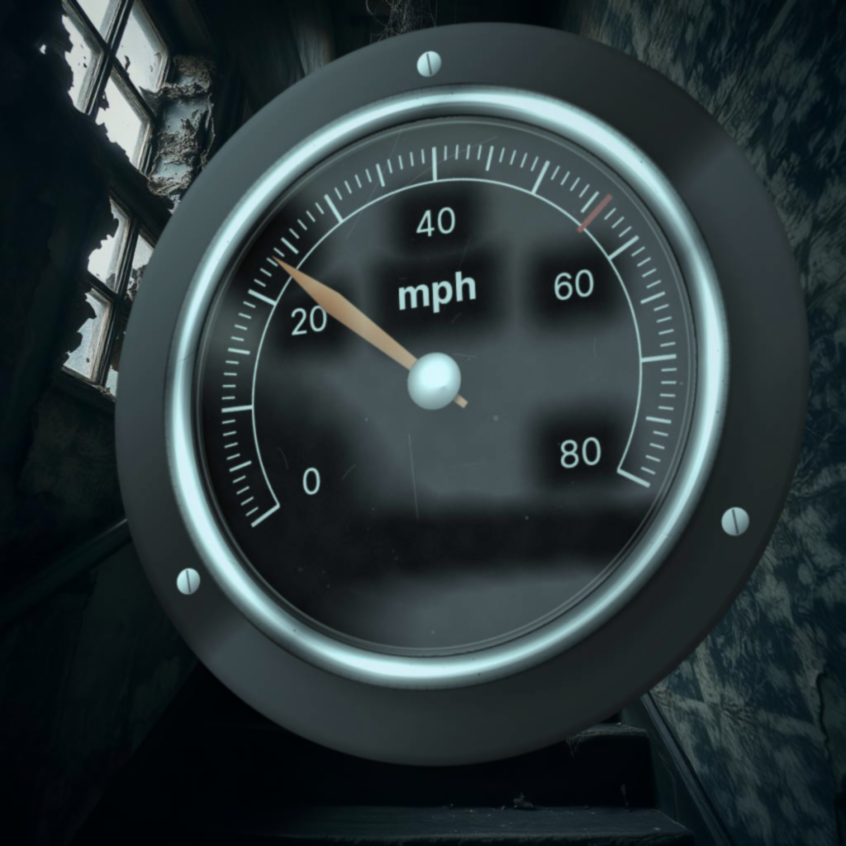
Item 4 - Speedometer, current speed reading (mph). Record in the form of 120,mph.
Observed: 23.5,mph
